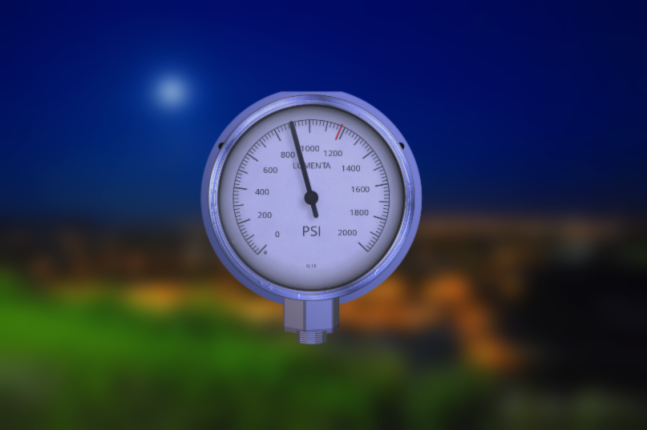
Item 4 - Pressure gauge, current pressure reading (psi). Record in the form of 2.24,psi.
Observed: 900,psi
